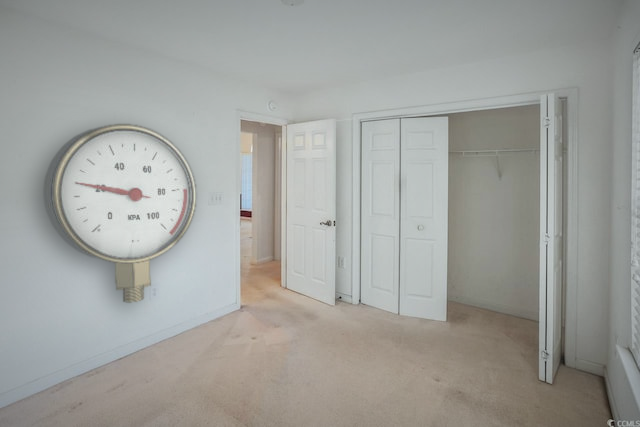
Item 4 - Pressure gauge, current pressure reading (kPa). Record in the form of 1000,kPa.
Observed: 20,kPa
